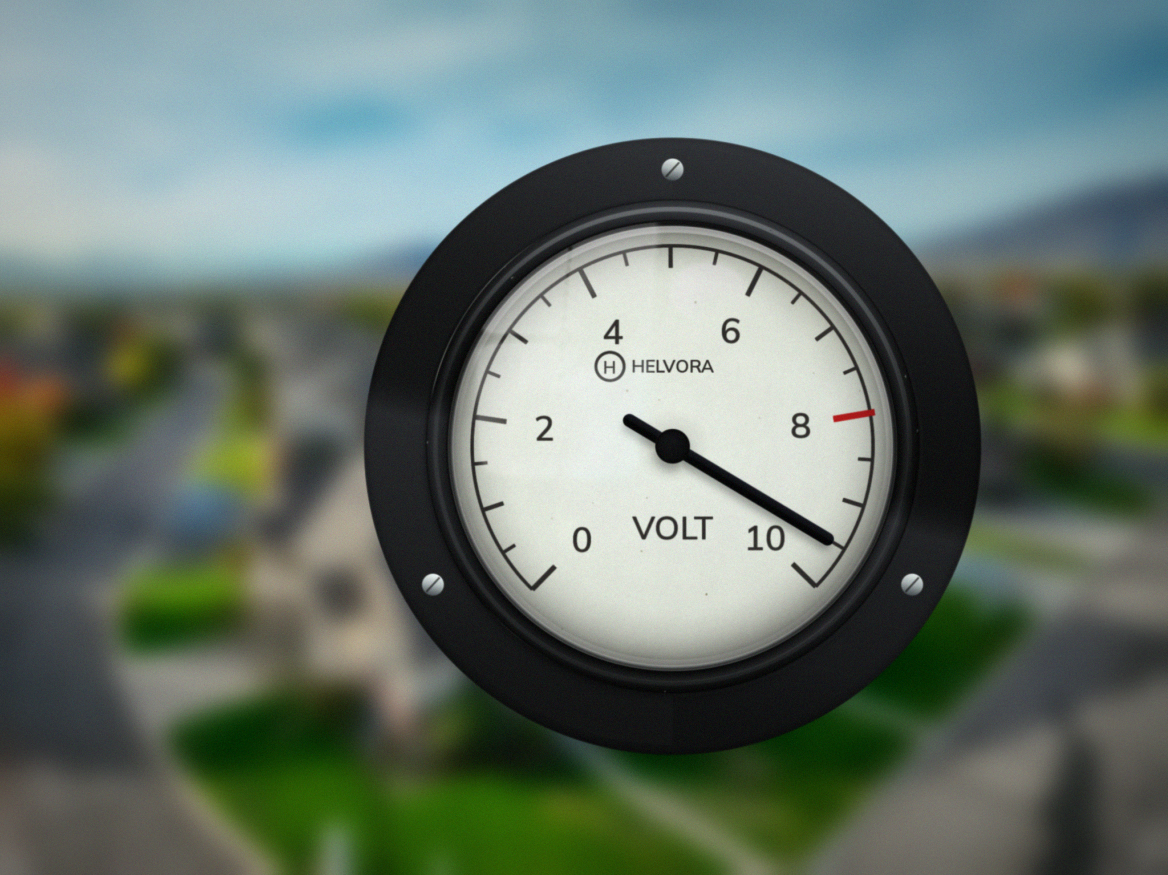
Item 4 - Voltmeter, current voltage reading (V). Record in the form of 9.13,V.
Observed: 9.5,V
